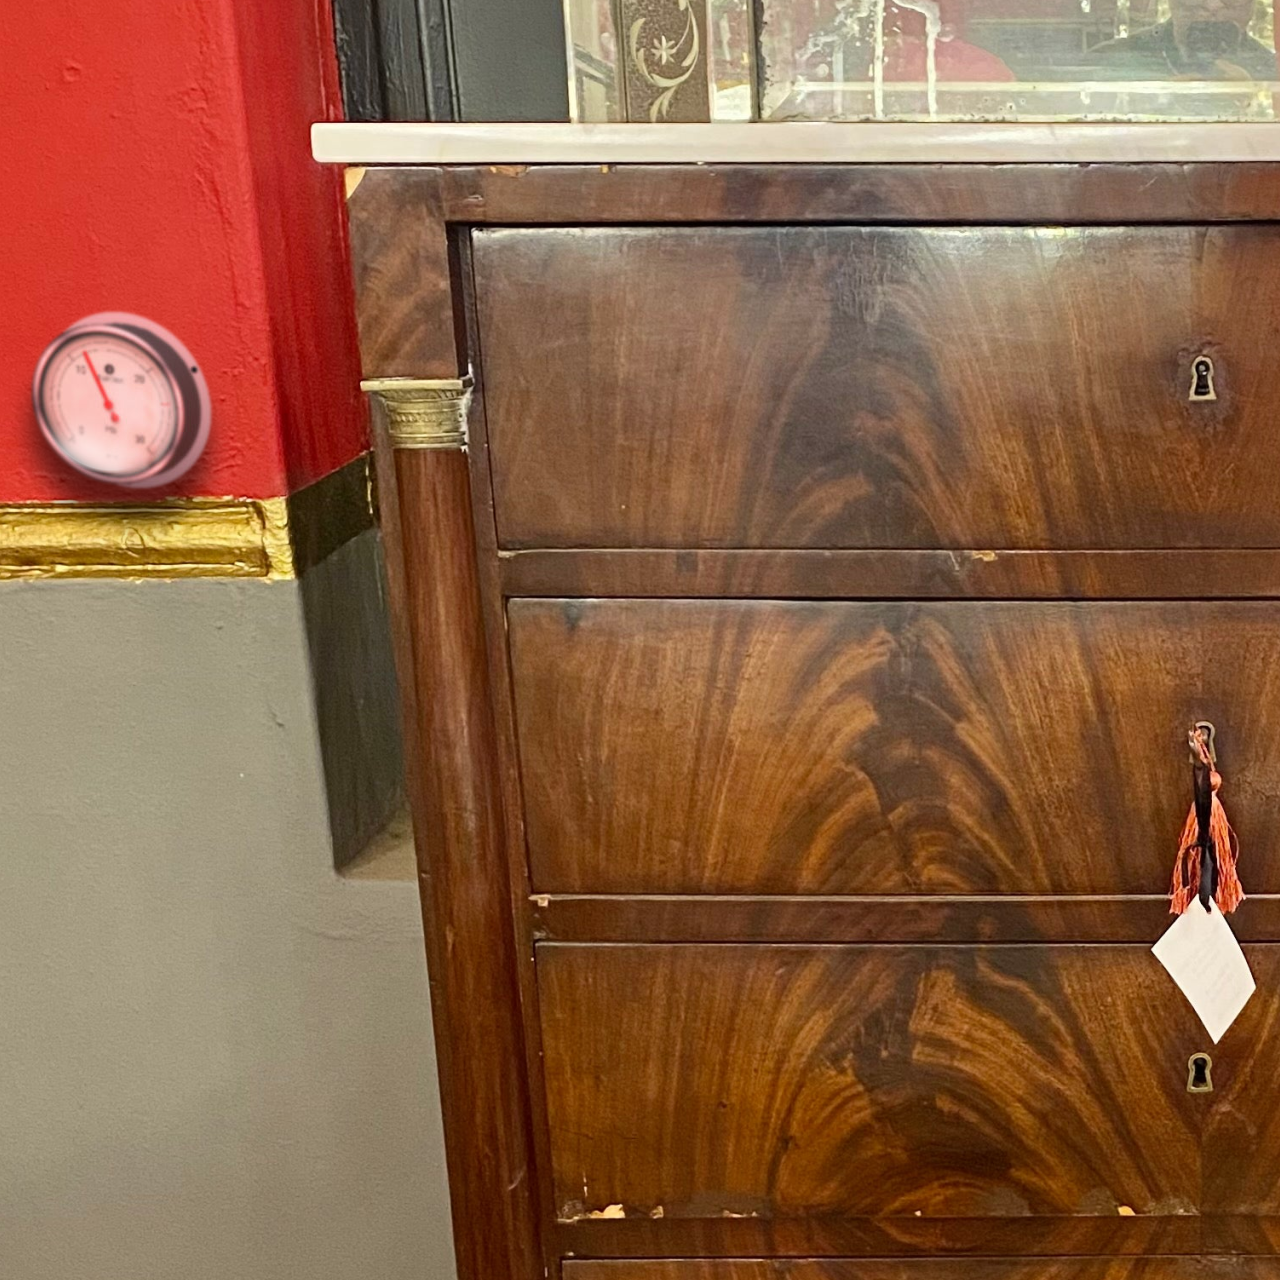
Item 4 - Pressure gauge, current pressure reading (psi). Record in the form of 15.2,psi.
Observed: 12,psi
